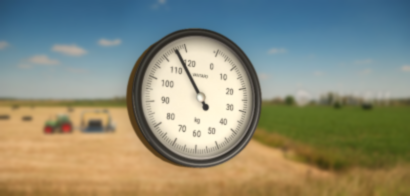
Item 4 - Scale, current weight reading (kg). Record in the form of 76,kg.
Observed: 115,kg
